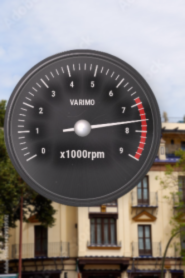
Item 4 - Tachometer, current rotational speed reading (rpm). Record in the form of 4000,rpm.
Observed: 7600,rpm
